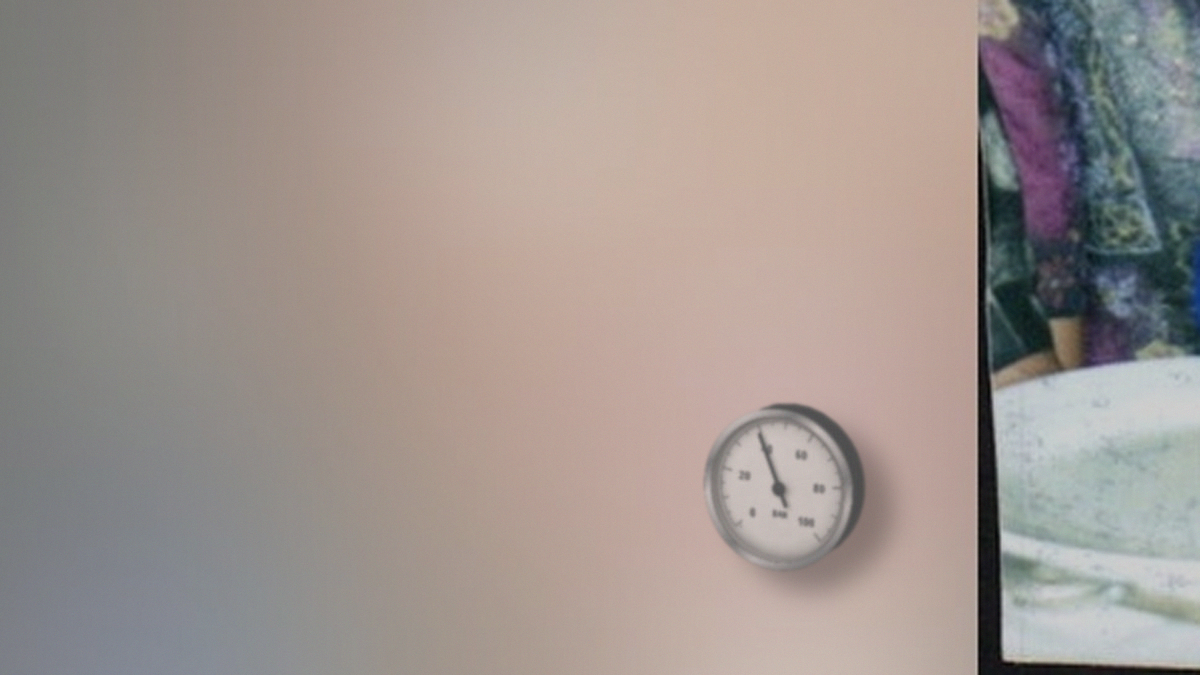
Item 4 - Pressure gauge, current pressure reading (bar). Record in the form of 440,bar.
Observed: 40,bar
